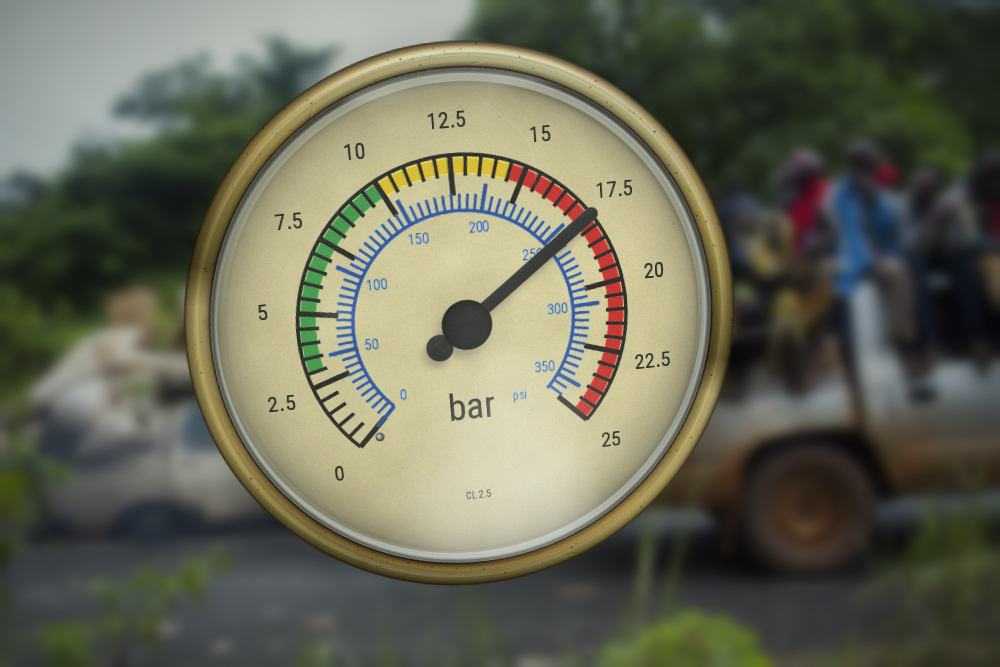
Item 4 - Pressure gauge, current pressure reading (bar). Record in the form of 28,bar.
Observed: 17.5,bar
